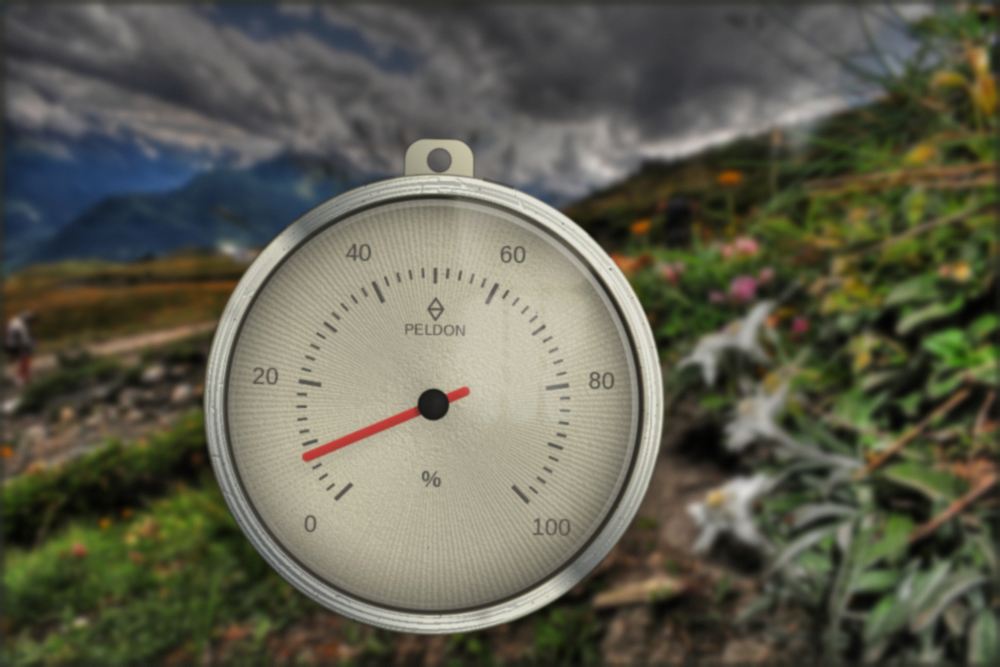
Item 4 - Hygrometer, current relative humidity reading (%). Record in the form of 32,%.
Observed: 8,%
